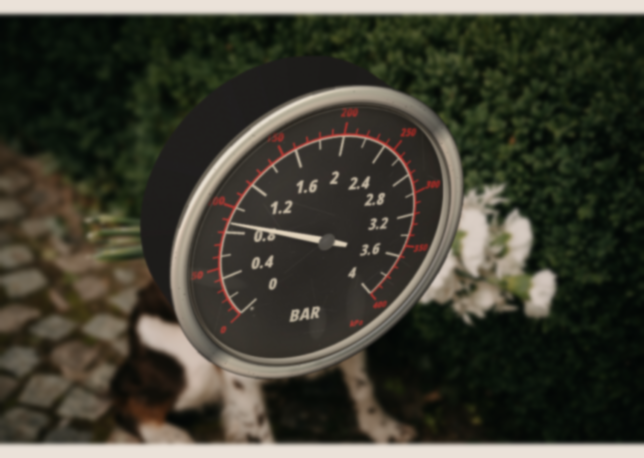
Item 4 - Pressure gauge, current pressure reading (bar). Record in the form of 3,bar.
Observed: 0.9,bar
